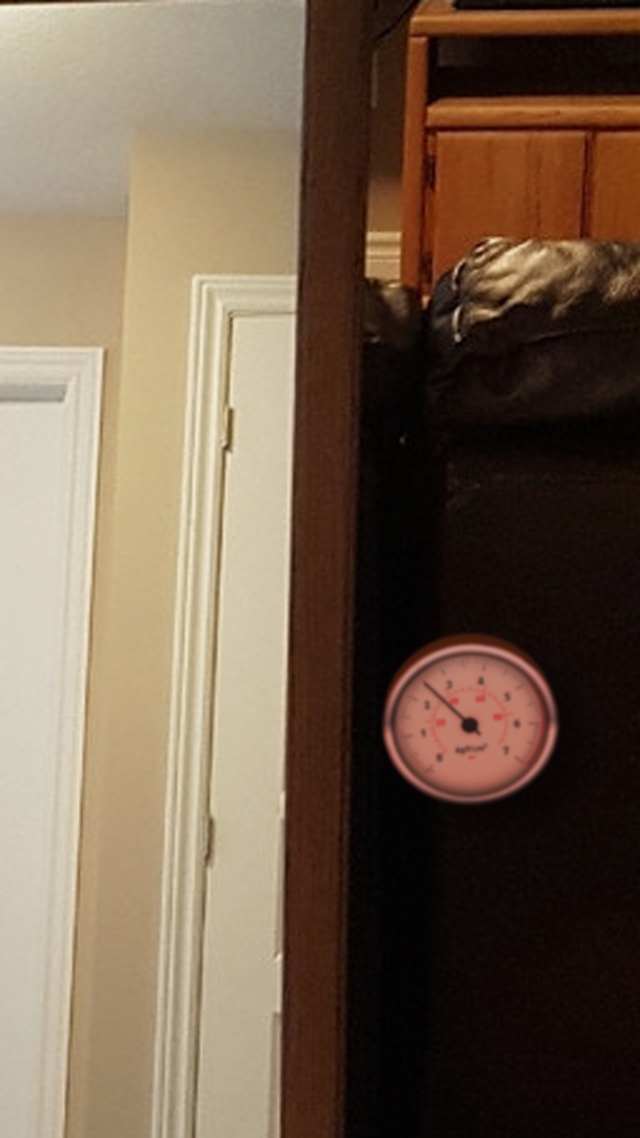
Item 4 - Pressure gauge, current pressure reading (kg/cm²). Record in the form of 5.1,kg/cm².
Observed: 2.5,kg/cm²
